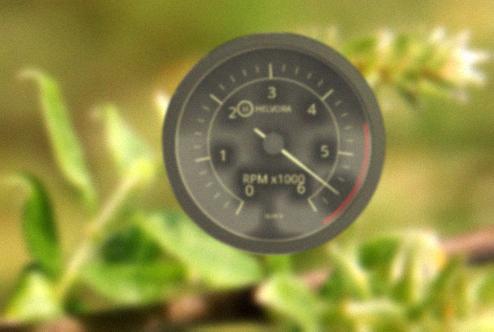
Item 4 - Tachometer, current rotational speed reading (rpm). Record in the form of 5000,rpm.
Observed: 5600,rpm
